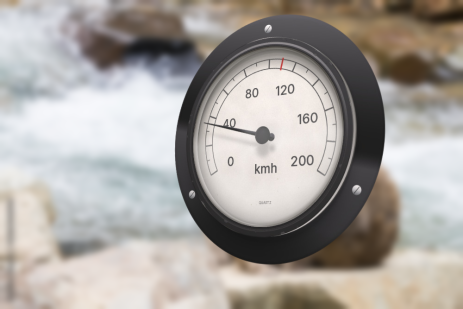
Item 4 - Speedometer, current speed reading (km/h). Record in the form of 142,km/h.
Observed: 35,km/h
